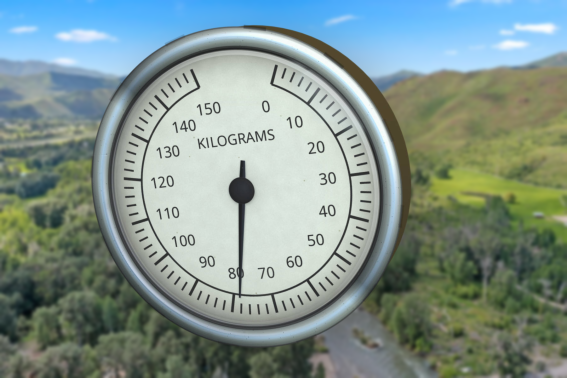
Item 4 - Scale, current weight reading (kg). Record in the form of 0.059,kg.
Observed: 78,kg
